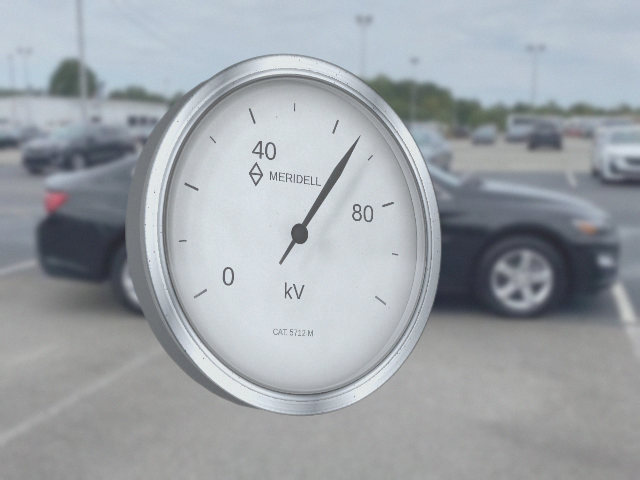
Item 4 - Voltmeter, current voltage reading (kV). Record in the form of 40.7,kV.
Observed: 65,kV
